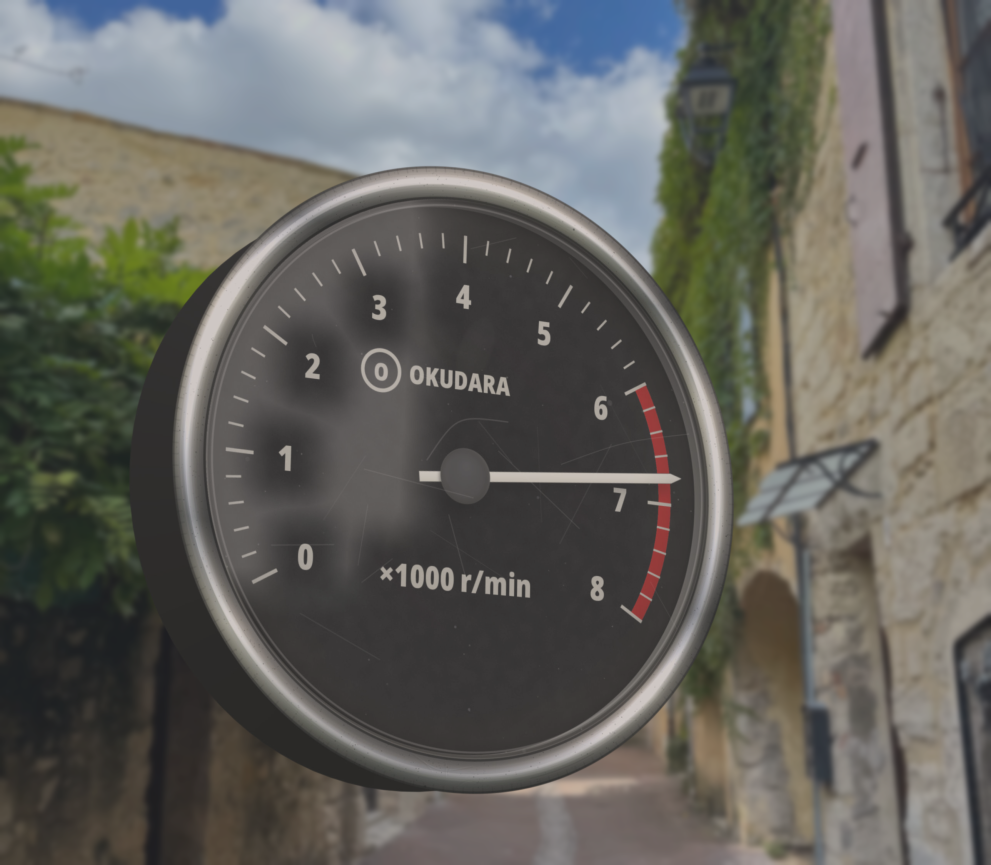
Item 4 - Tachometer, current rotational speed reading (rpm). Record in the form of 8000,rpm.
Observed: 6800,rpm
